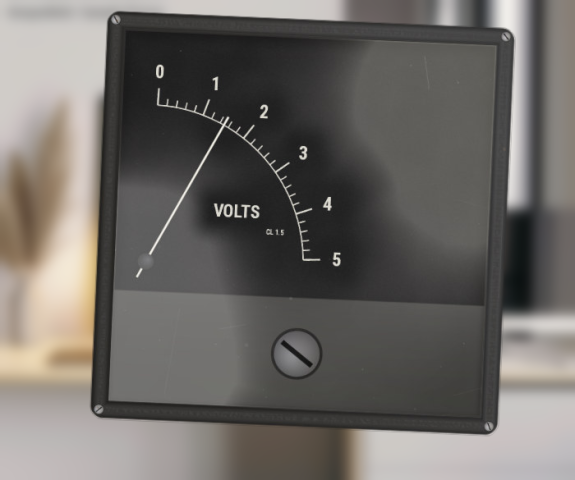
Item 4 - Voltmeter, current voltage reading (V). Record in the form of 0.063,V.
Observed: 1.5,V
